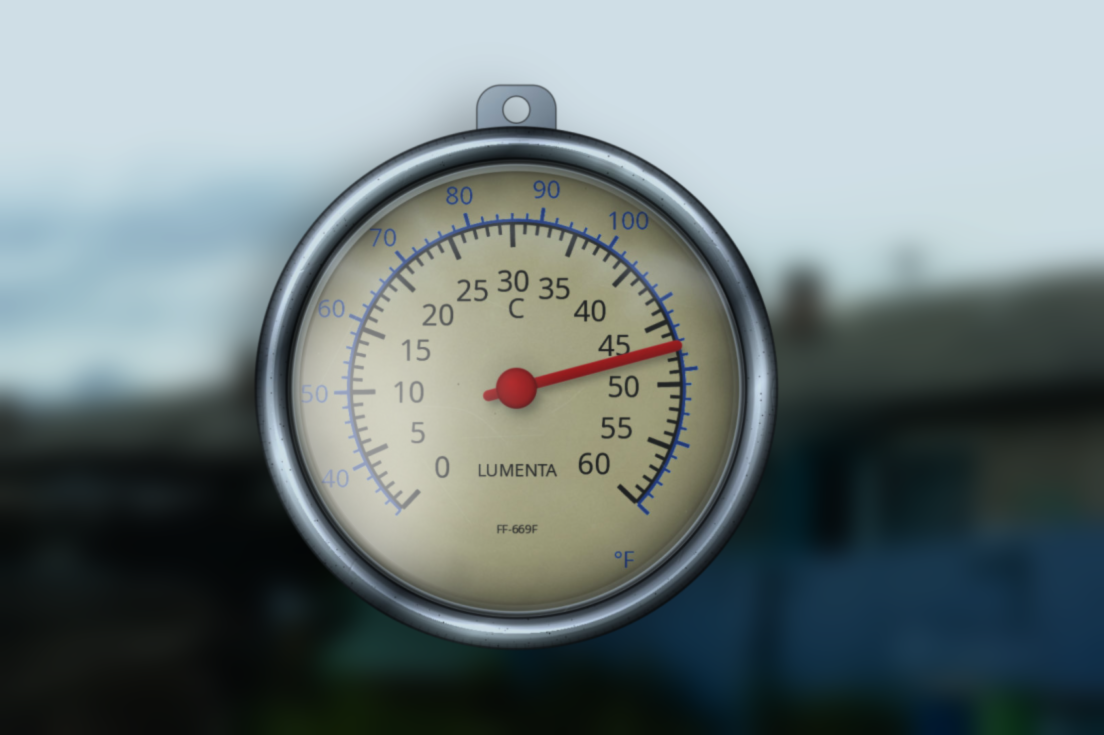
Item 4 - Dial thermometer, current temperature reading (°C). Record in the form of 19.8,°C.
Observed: 47,°C
